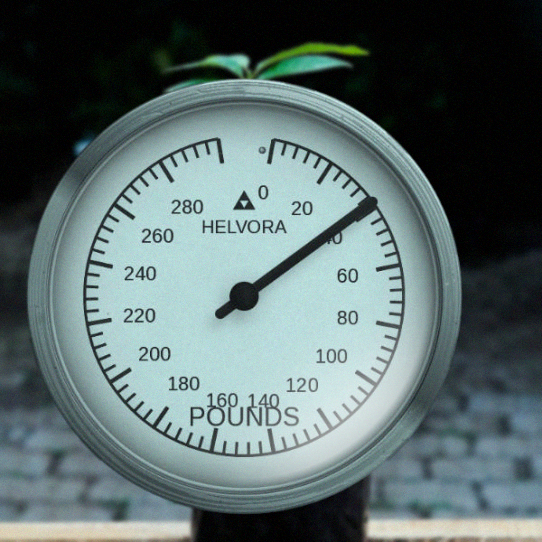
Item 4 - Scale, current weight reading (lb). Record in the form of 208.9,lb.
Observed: 38,lb
